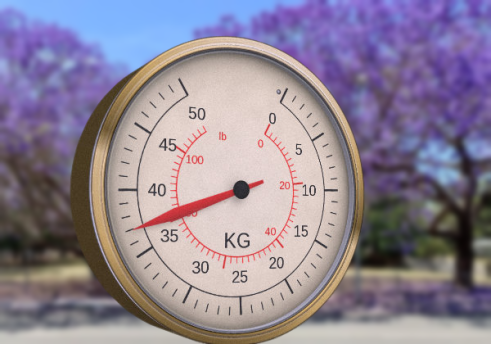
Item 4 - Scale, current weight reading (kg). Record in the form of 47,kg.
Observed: 37,kg
